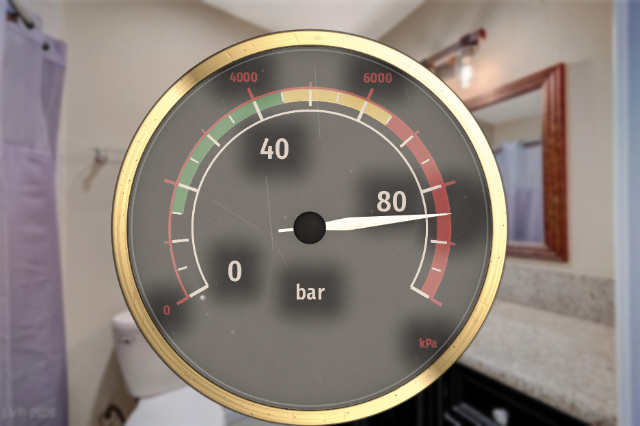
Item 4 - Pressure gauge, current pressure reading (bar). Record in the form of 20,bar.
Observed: 85,bar
